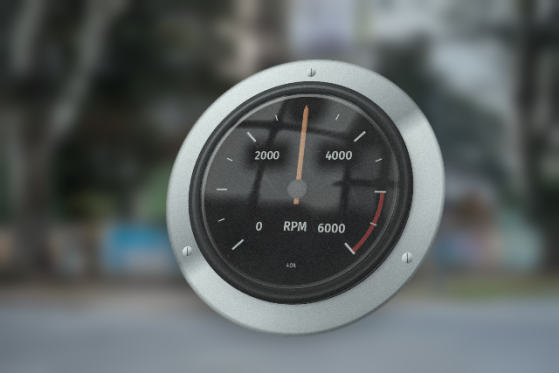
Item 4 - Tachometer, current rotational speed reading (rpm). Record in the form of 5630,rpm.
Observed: 3000,rpm
